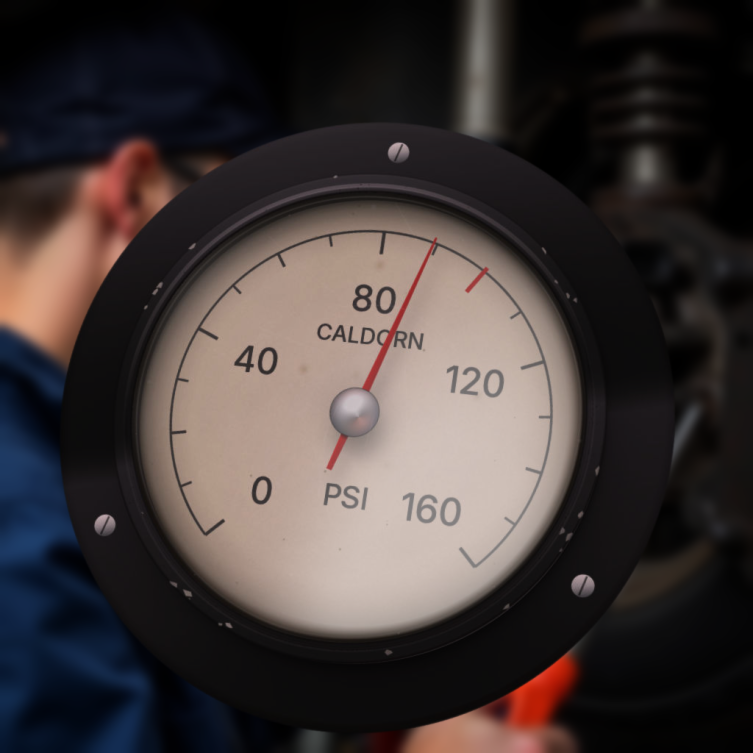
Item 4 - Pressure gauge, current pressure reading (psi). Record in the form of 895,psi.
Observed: 90,psi
